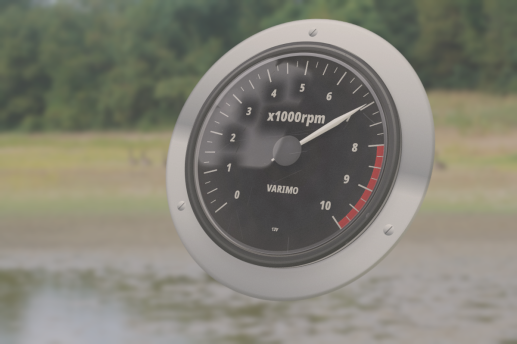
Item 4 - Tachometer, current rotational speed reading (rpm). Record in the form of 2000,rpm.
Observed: 7000,rpm
